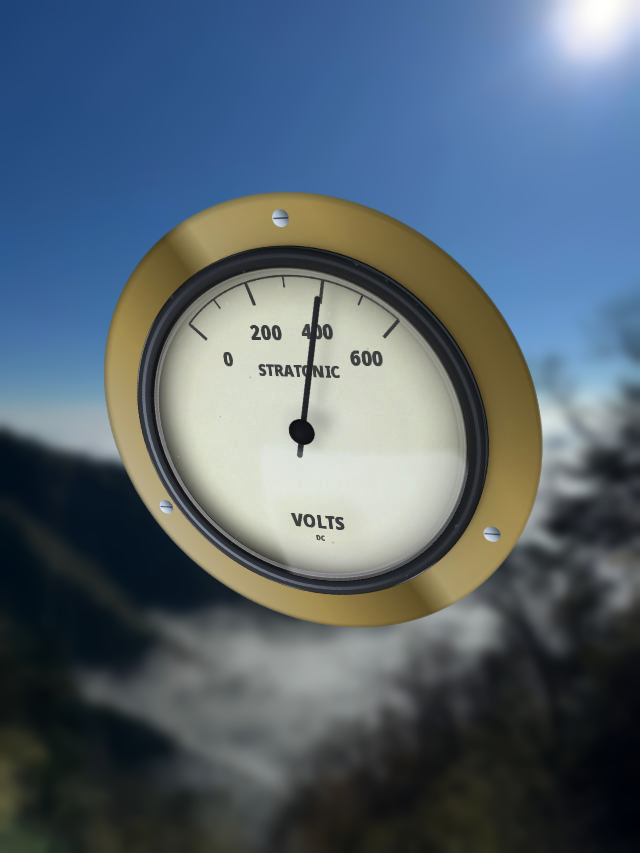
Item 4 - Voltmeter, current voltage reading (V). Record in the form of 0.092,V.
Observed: 400,V
